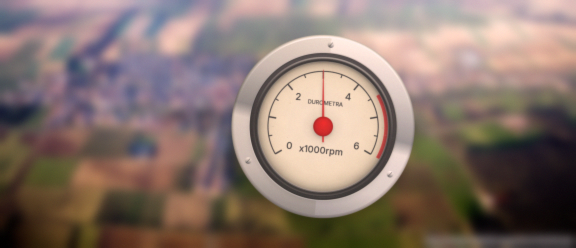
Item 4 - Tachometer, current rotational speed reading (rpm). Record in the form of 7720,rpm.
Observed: 3000,rpm
